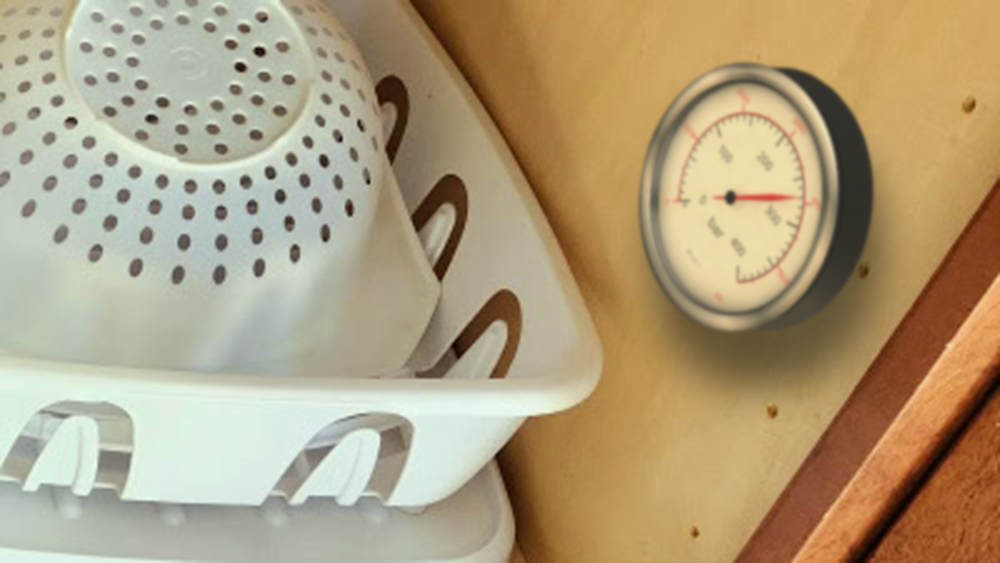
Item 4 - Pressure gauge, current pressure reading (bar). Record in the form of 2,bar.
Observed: 270,bar
